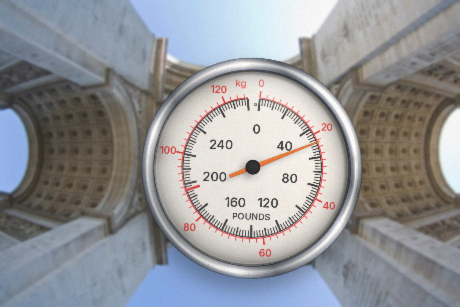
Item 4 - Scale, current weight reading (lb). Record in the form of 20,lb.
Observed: 50,lb
